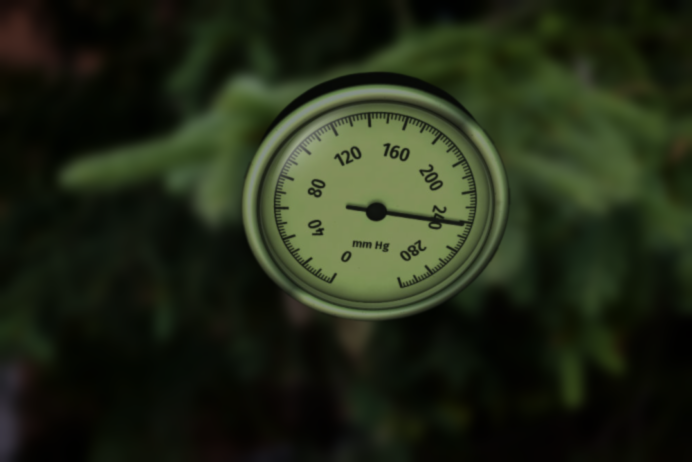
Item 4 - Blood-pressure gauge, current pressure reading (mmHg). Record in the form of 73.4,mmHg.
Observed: 240,mmHg
